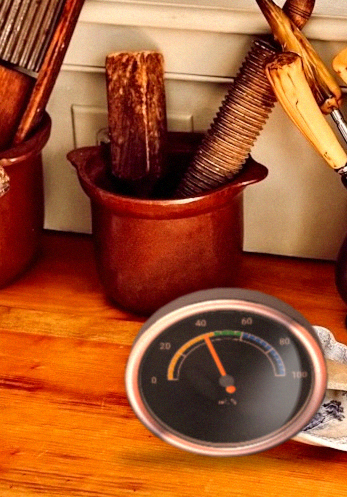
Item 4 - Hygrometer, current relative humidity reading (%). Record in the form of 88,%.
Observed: 40,%
